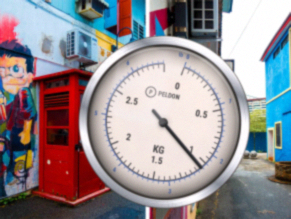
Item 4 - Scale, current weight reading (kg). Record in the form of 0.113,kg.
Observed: 1.05,kg
